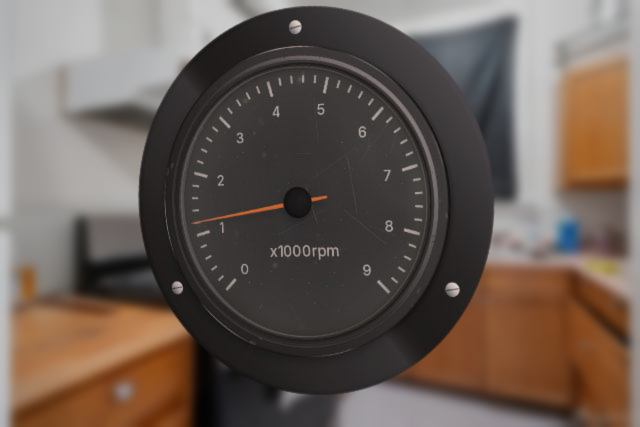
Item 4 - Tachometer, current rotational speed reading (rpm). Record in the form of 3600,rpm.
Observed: 1200,rpm
